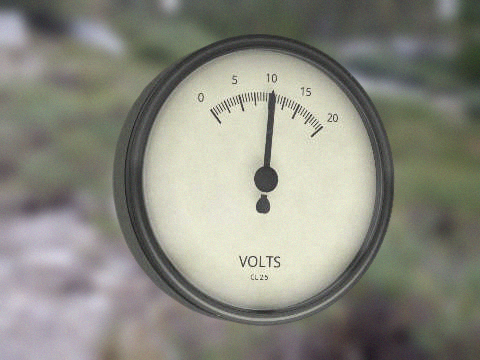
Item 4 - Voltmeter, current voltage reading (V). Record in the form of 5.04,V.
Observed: 10,V
